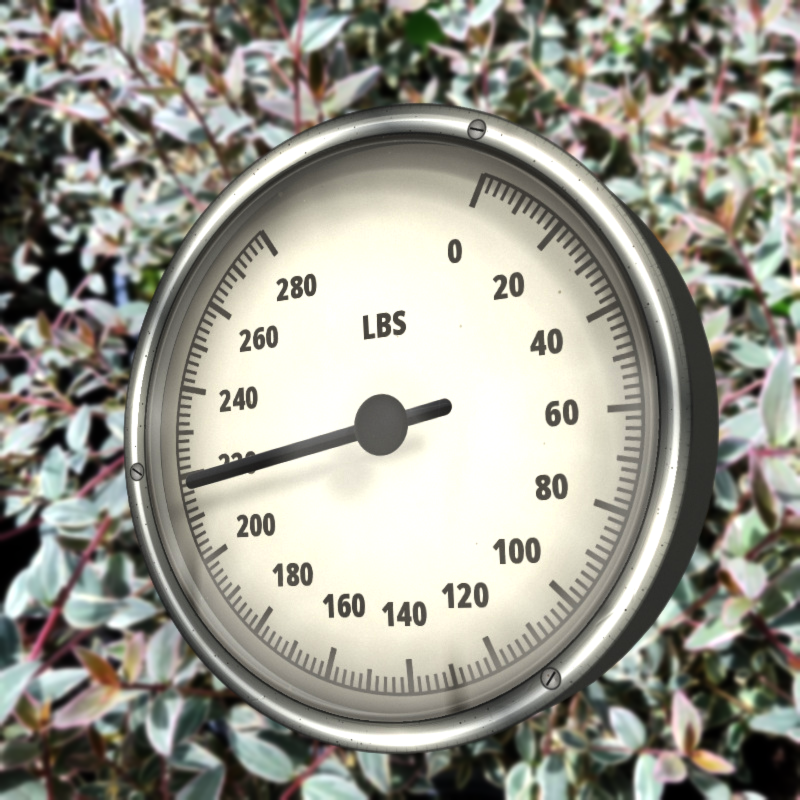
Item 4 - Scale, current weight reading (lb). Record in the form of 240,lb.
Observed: 218,lb
